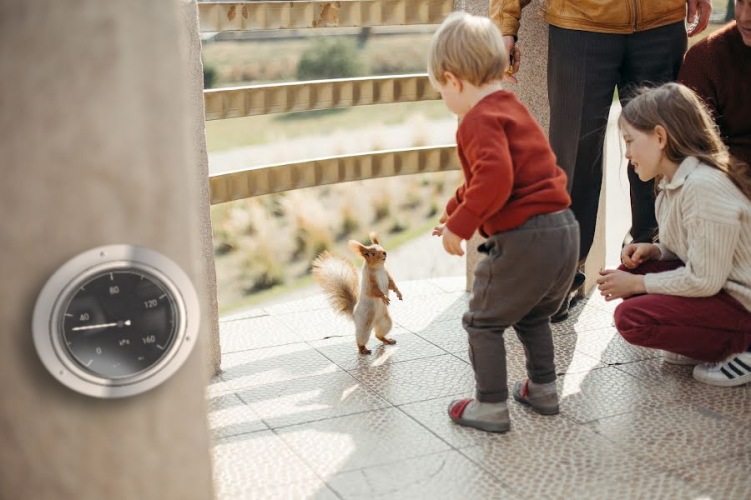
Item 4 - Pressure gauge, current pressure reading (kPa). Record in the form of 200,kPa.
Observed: 30,kPa
